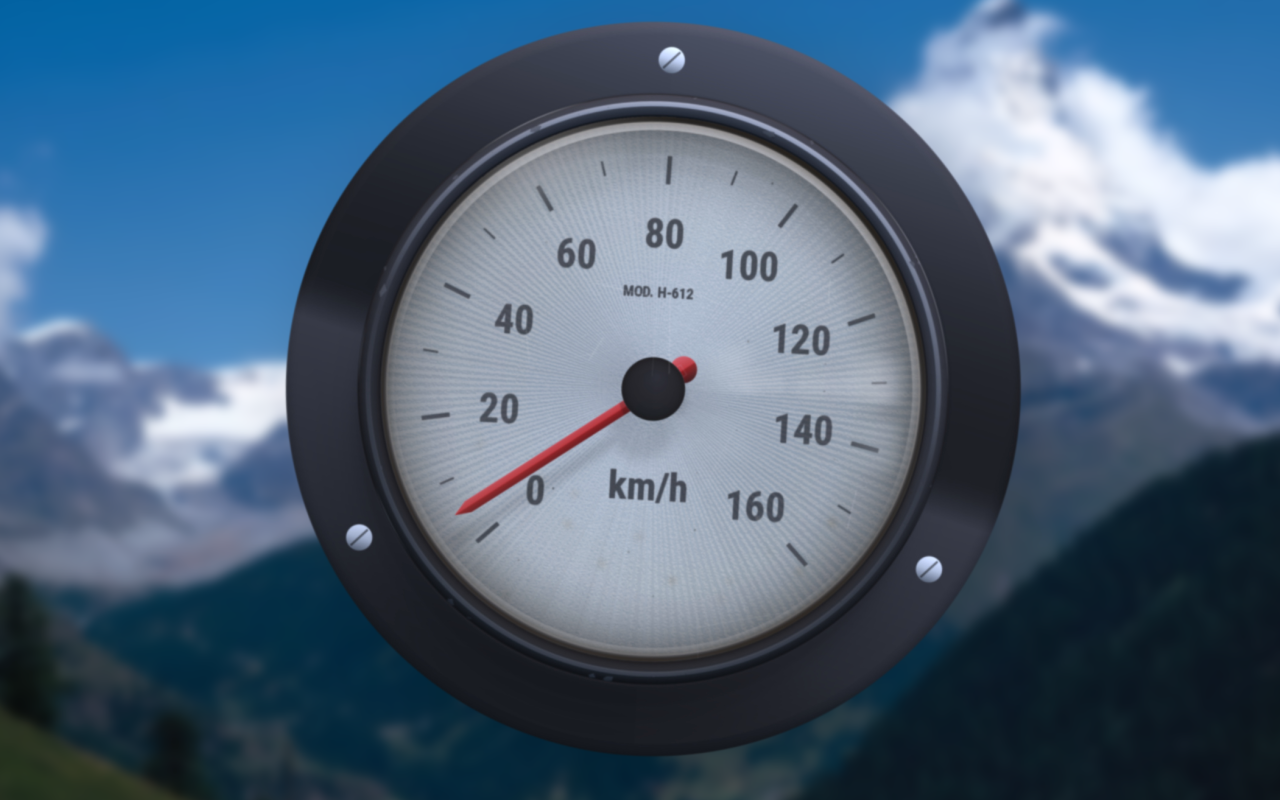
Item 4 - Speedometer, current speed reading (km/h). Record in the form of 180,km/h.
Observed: 5,km/h
